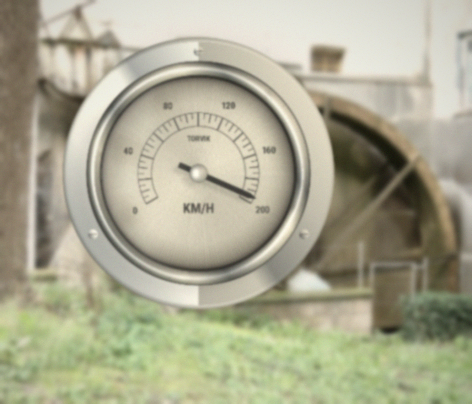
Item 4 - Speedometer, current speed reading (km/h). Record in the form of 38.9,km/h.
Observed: 195,km/h
